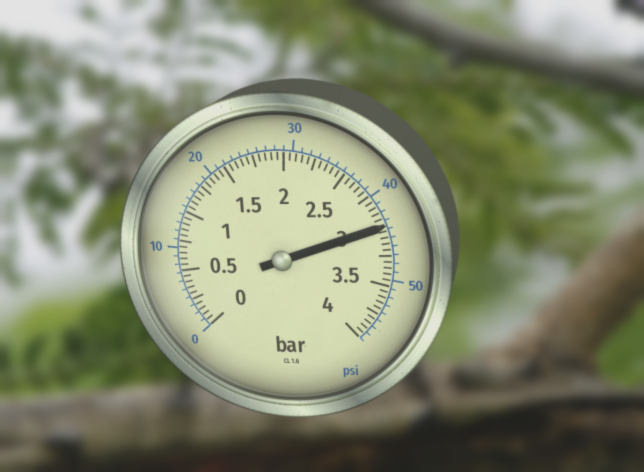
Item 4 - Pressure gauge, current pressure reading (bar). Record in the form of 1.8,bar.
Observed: 3,bar
